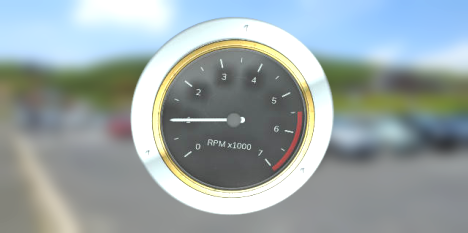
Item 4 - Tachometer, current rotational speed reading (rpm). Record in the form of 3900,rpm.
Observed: 1000,rpm
